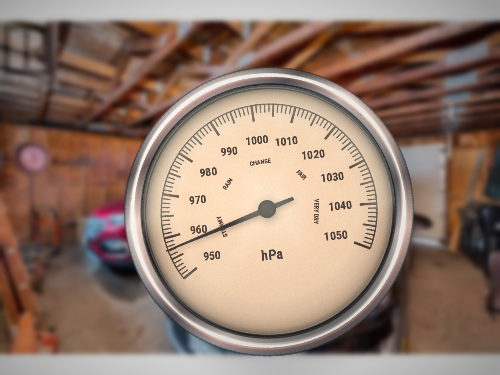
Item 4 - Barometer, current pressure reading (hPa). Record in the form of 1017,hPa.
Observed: 957,hPa
